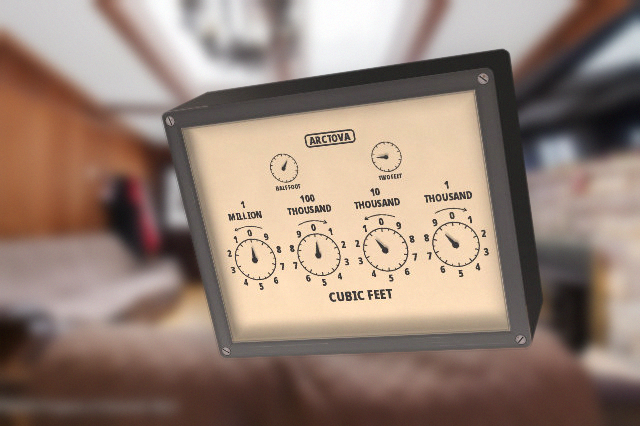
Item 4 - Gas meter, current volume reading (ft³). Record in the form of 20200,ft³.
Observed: 900,ft³
